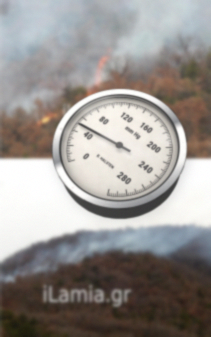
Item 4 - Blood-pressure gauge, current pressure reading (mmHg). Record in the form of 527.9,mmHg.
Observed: 50,mmHg
